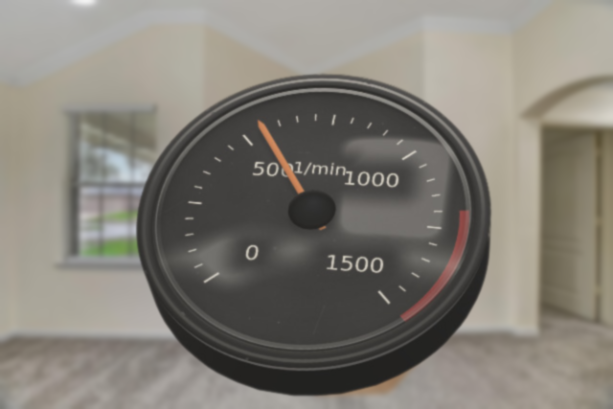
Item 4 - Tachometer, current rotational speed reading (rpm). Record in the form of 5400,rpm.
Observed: 550,rpm
